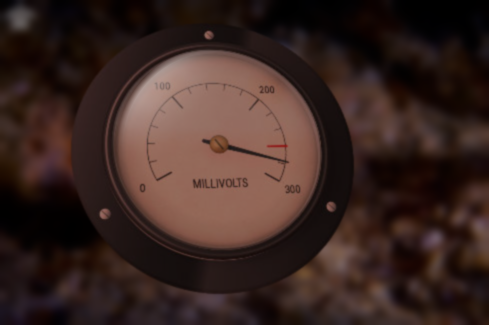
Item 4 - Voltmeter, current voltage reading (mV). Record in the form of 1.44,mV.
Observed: 280,mV
